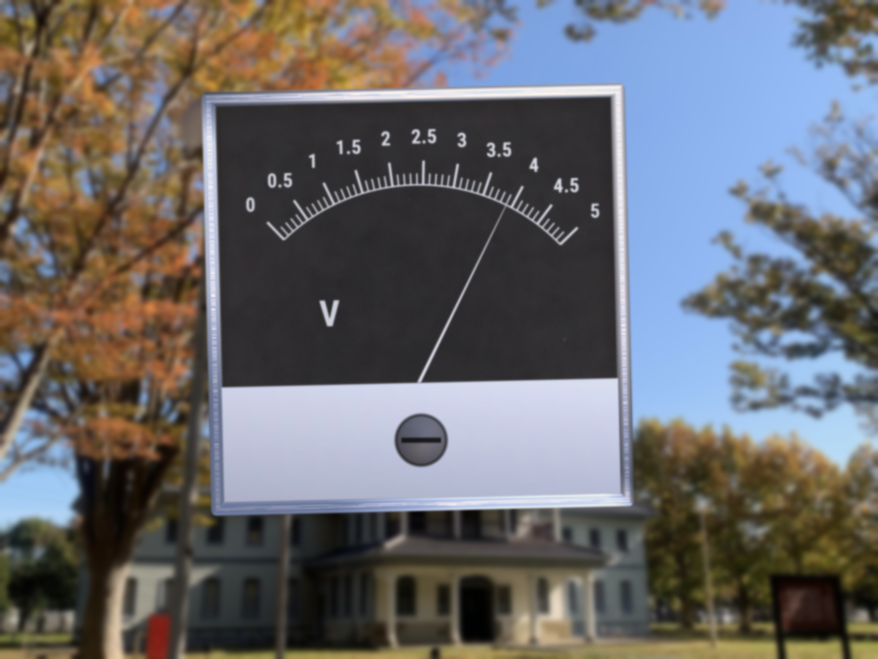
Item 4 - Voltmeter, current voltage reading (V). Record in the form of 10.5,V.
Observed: 3.9,V
